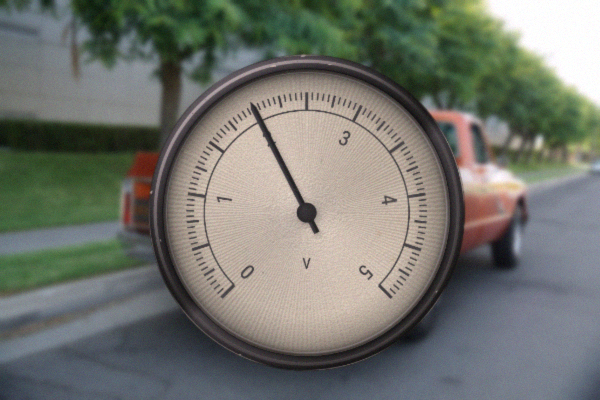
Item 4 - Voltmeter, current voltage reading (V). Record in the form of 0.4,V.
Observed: 2,V
